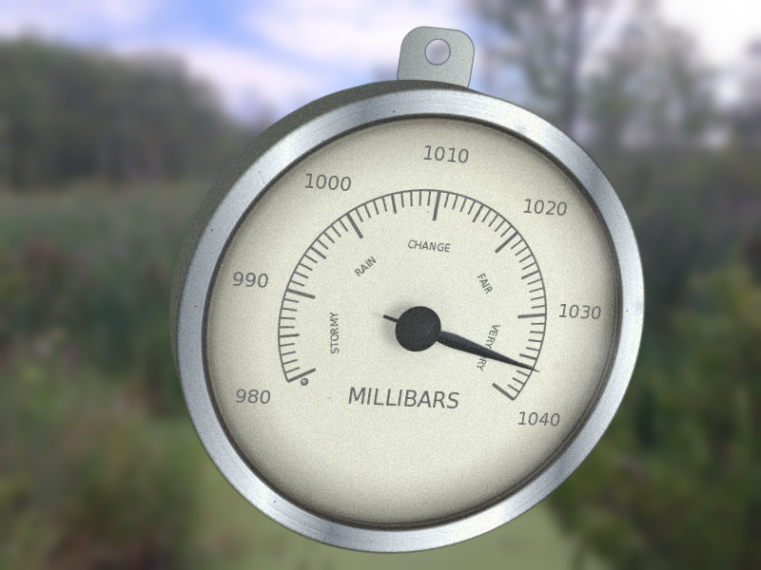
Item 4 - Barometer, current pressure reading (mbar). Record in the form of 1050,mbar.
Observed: 1036,mbar
